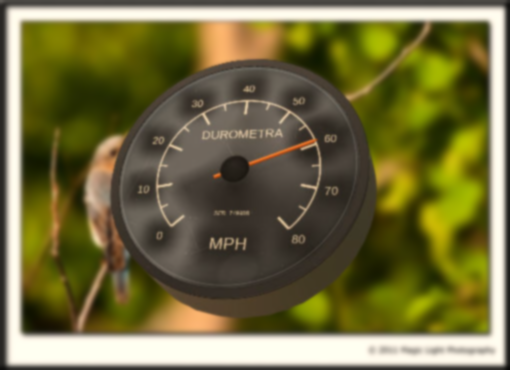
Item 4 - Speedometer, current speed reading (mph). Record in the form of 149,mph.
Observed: 60,mph
